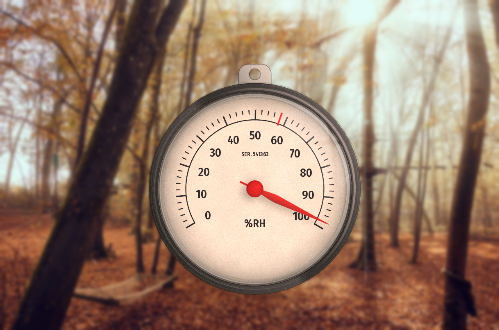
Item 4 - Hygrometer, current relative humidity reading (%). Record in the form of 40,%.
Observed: 98,%
